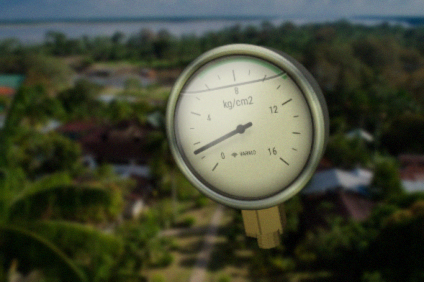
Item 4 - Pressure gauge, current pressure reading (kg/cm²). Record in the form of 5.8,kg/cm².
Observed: 1.5,kg/cm²
